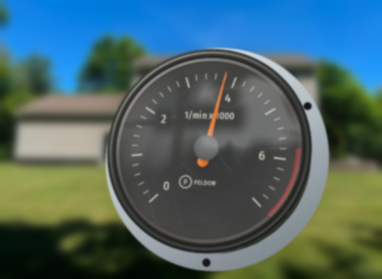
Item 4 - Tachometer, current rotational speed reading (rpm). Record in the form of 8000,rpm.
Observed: 3800,rpm
